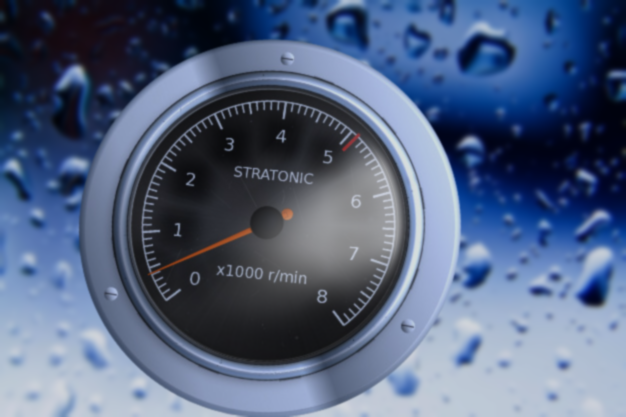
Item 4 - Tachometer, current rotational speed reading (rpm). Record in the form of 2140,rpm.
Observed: 400,rpm
